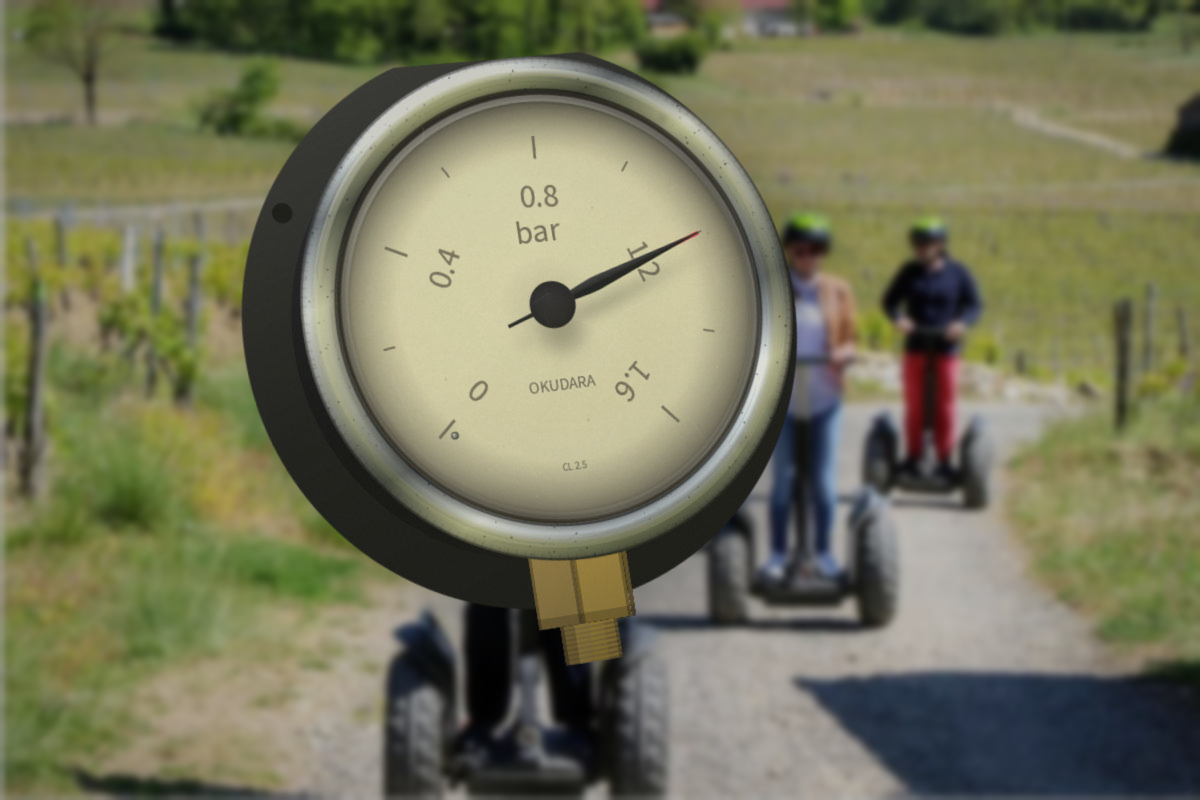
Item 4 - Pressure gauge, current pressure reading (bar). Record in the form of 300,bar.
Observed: 1.2,bar
